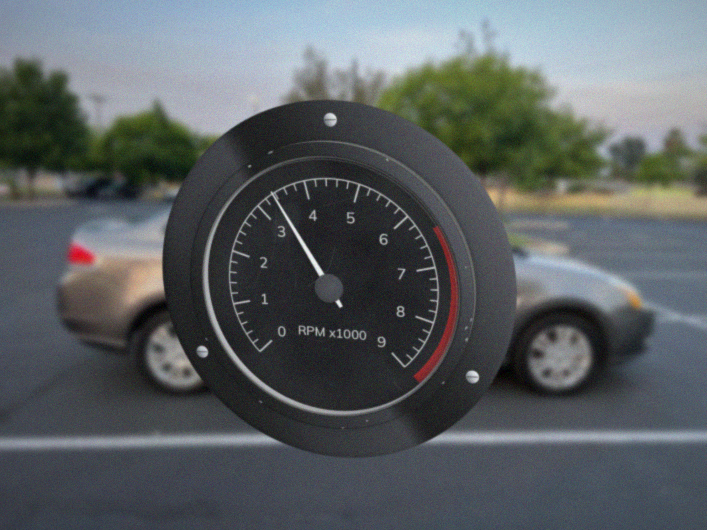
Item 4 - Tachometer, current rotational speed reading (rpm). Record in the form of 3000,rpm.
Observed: 3400,rpm
